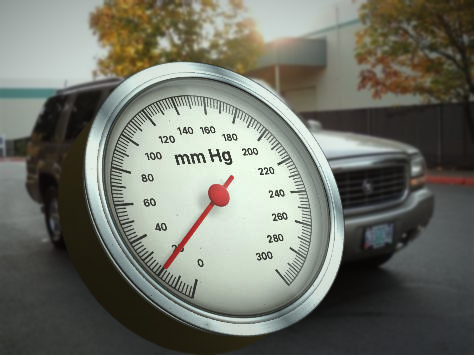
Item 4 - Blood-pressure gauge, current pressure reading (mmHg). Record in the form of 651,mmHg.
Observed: 20,mmHg
